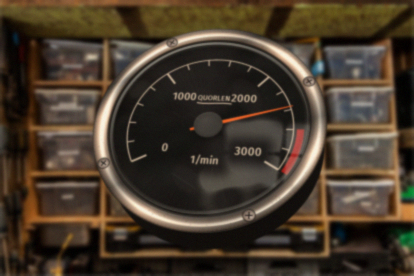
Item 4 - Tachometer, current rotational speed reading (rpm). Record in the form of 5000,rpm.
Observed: 2400,rpm
